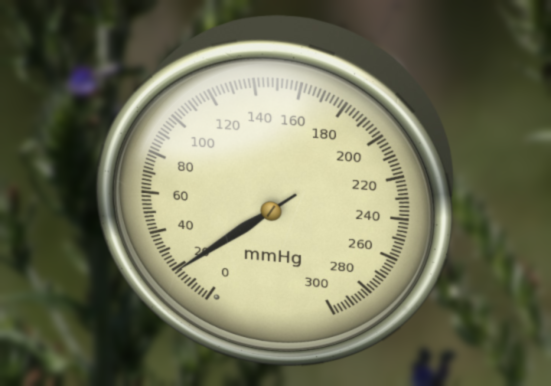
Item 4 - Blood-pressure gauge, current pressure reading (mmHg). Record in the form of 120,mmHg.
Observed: 20,mmHg
